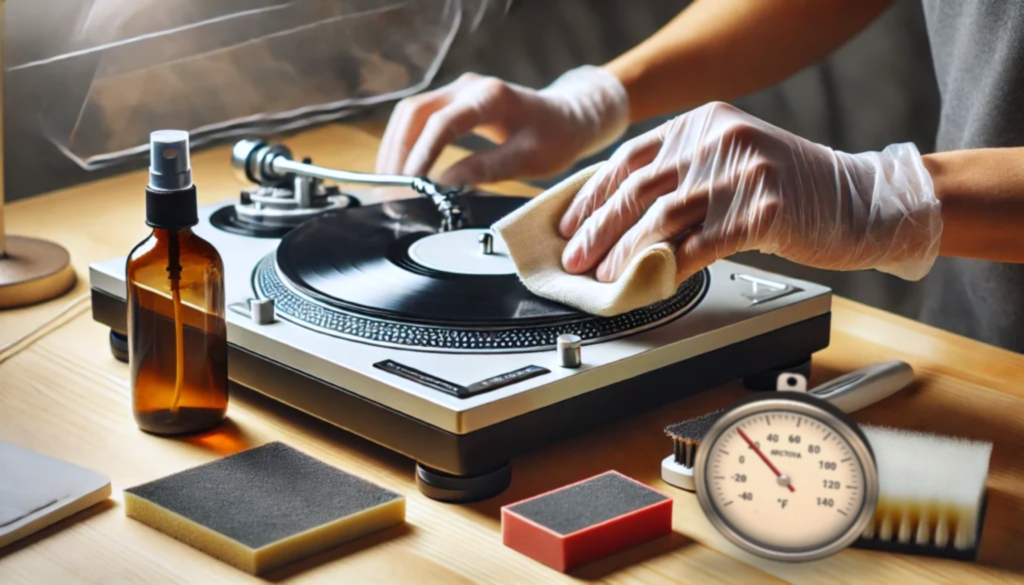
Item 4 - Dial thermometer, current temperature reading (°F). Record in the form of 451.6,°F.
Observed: 20,°F
